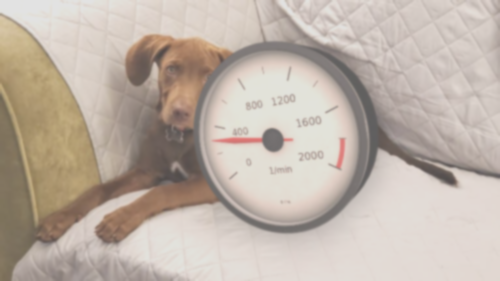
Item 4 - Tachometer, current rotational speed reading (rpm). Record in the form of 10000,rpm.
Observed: 300,rpm
